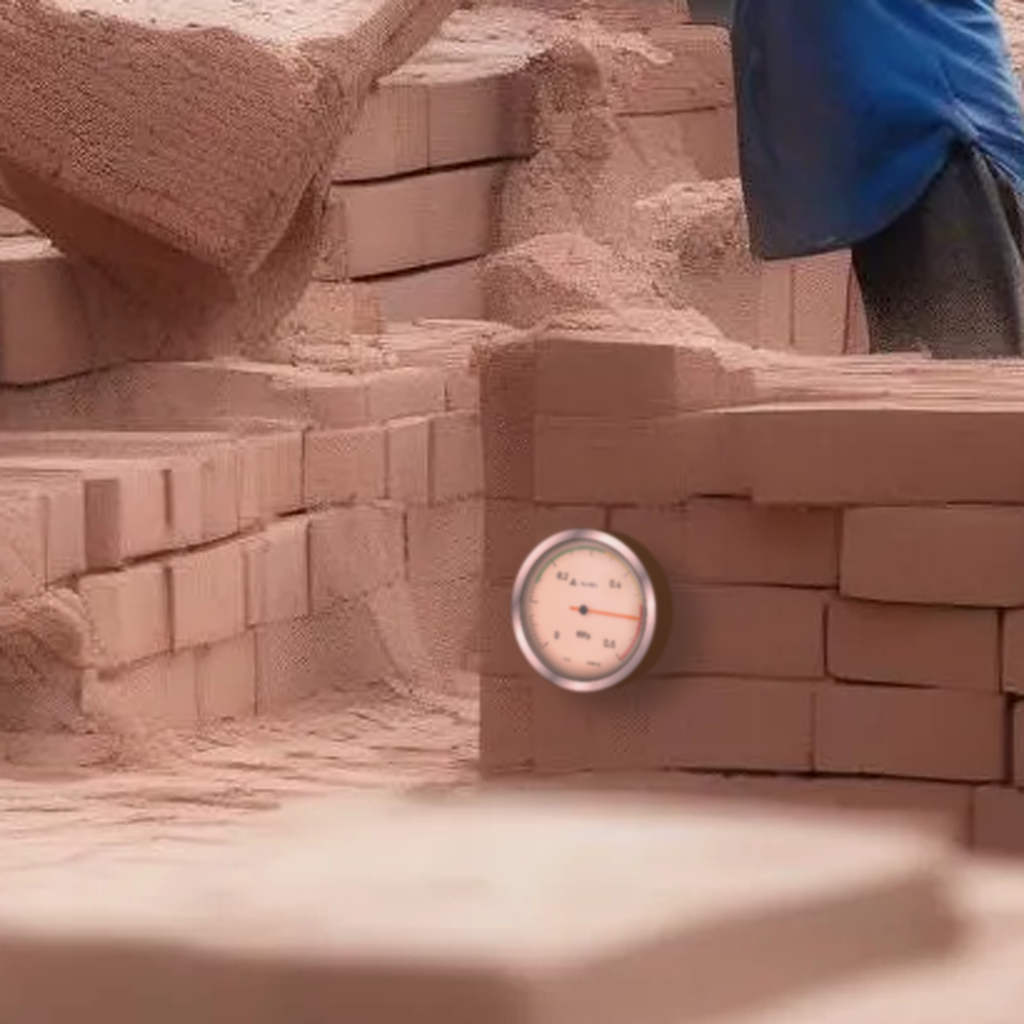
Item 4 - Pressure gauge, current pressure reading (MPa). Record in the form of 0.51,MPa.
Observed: 0.5,MPa
